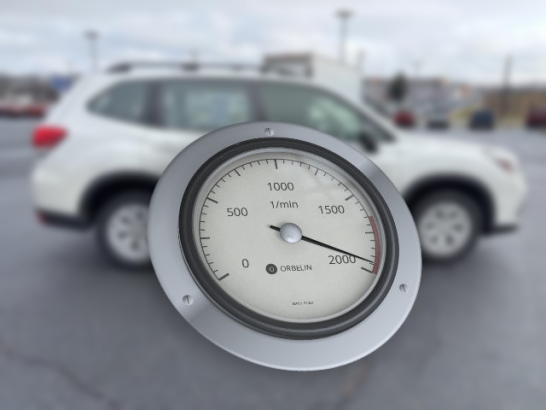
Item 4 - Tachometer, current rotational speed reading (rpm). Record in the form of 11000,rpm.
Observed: 1950,rpm
